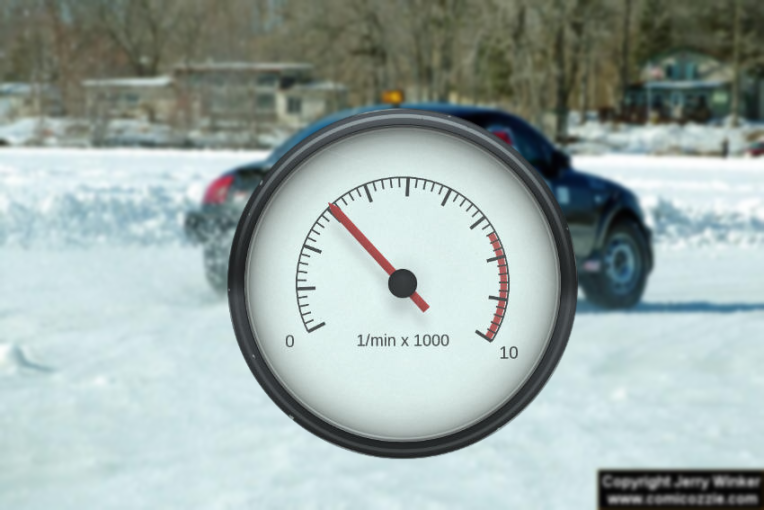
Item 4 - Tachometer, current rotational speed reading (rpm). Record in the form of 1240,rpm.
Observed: 3100,rpm
